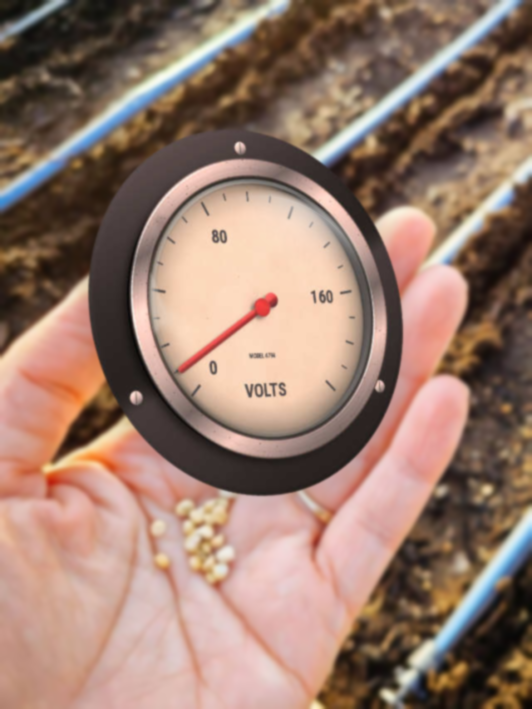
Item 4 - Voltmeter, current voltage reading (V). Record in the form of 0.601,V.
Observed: 10,V
